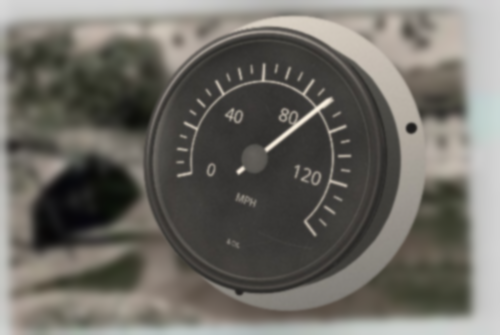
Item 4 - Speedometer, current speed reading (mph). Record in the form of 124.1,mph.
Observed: 90,mph
